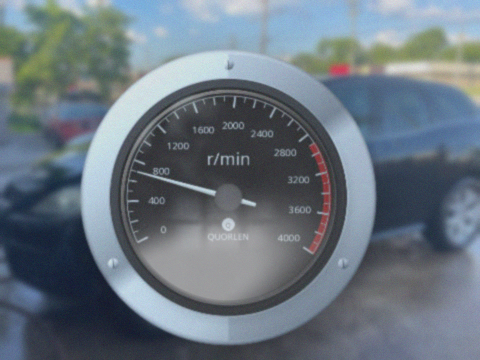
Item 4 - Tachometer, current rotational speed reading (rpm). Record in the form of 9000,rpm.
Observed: 700,rpm
